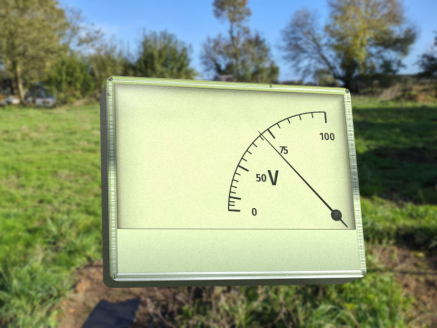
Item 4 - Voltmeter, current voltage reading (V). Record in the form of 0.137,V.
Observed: 70,V
